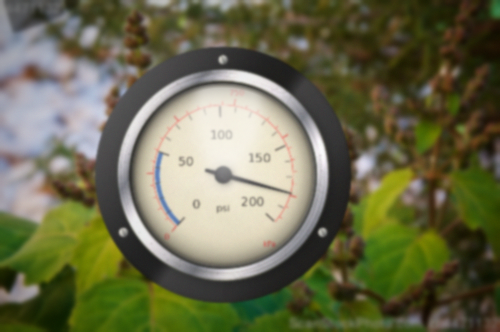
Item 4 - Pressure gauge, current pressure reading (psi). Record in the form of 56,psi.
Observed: 180,psi
